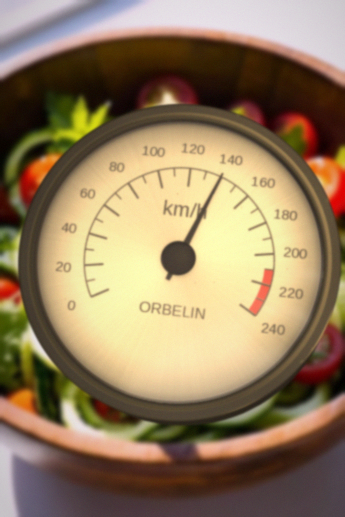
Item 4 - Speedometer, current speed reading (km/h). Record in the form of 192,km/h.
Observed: 140,km/h
